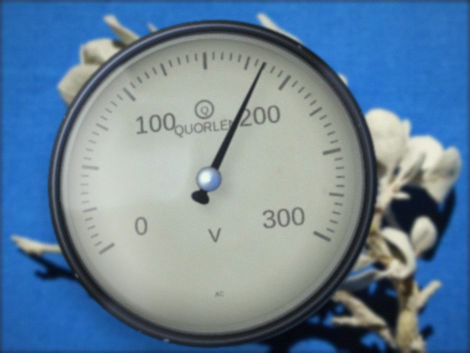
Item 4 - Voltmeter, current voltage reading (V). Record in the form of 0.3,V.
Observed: 185,V
